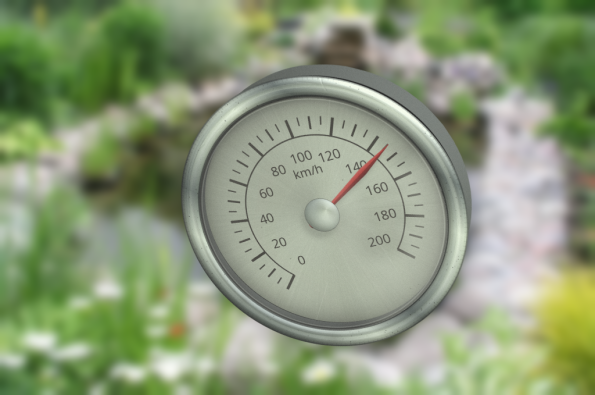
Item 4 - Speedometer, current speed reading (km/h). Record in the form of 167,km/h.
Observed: 145,km/h
